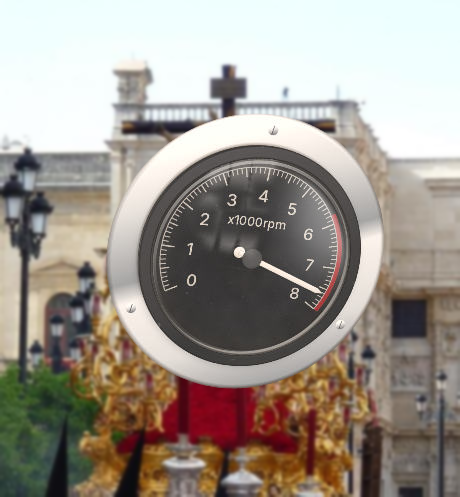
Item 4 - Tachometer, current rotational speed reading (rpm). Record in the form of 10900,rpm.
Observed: 7600,rpm
